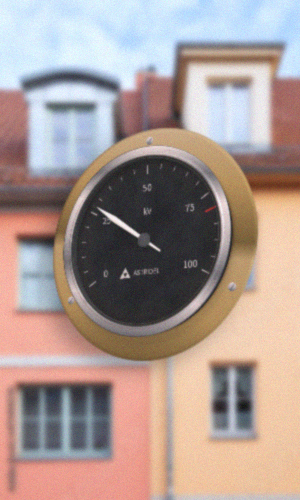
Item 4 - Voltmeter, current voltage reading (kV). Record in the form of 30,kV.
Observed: 27.5,kV
